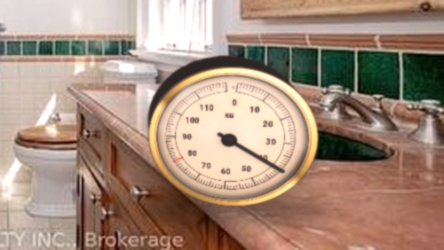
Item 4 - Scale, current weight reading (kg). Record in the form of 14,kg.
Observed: 40,kg
